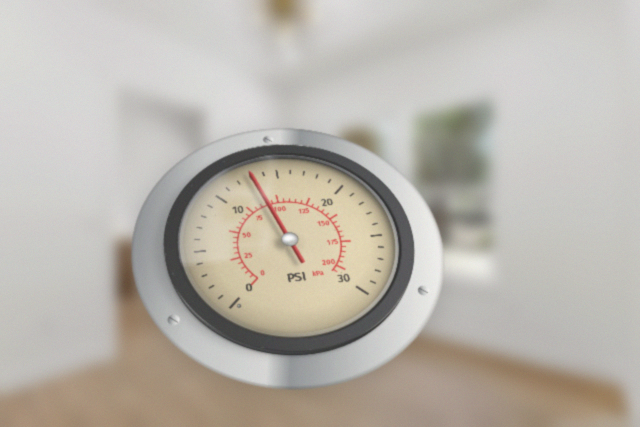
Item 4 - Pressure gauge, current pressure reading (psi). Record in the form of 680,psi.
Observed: 13,psi
